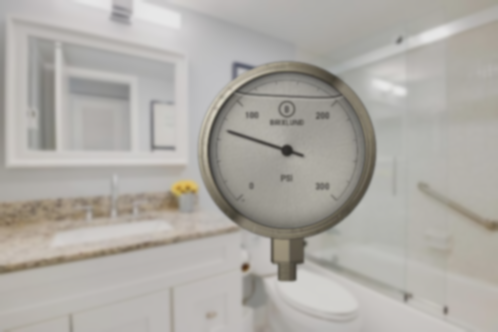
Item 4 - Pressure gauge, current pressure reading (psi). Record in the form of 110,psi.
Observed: 70,psi
